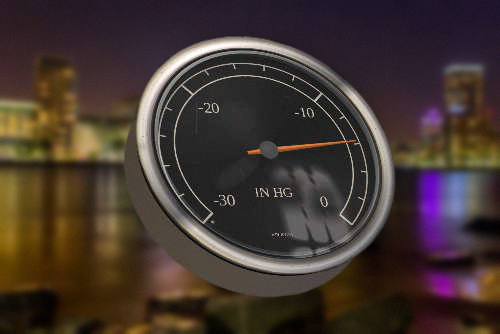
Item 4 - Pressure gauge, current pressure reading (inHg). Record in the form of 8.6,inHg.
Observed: -6,inHg
